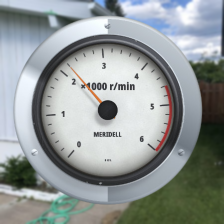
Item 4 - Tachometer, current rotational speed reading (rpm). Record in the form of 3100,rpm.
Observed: 2200,rpm
